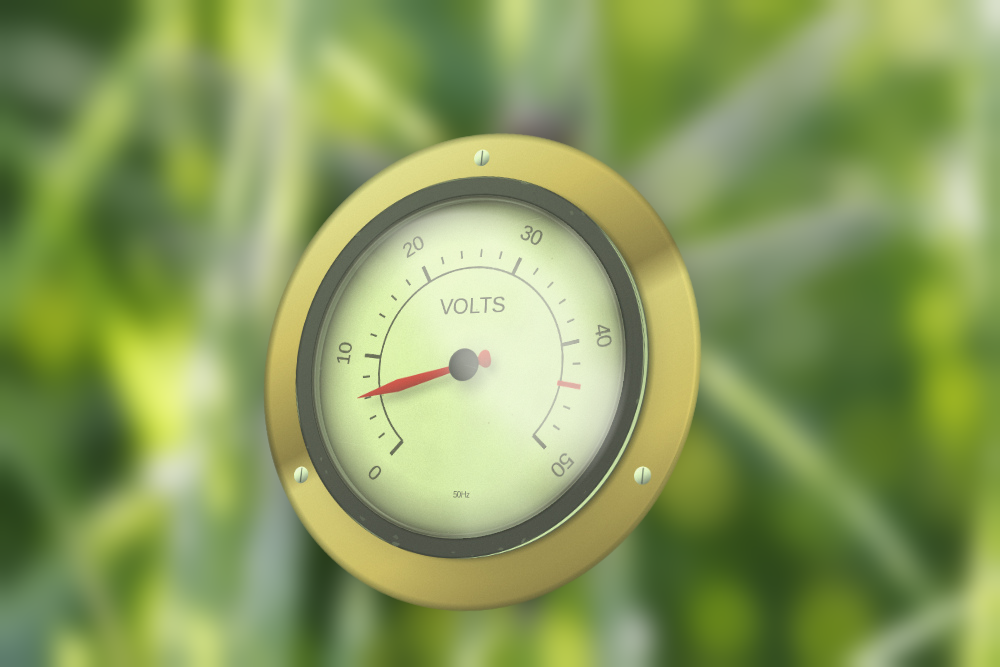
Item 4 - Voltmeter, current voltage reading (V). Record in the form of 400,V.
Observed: 6,V
